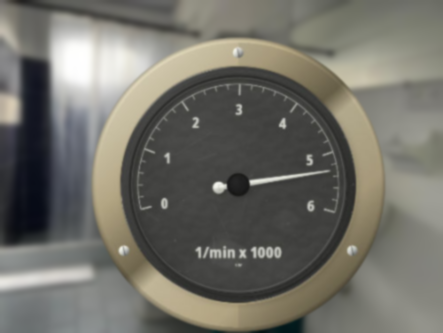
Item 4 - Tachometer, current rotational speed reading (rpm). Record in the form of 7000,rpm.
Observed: 5300,rpm
